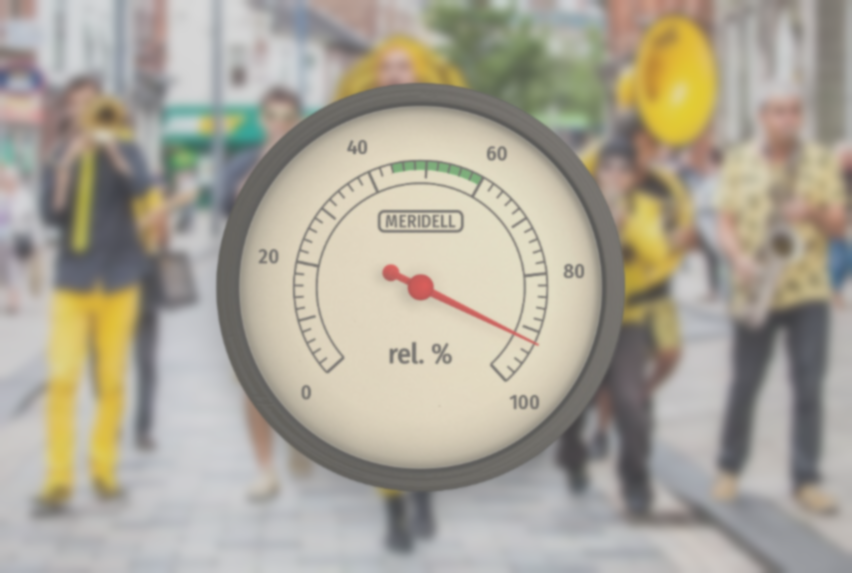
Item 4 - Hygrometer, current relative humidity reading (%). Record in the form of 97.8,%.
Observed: 92,%
